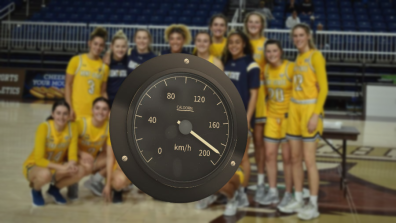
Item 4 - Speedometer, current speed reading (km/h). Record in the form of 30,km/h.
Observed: 190,km/h
